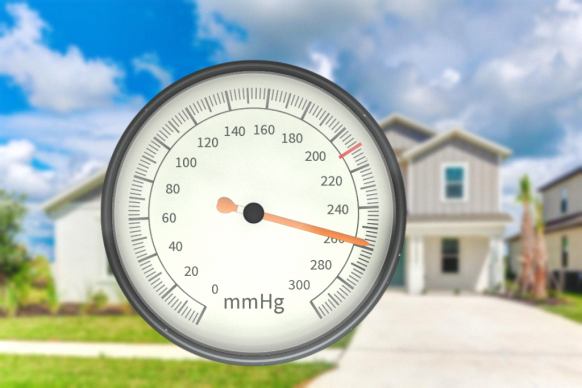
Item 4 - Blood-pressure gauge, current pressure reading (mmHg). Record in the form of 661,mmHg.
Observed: 258,mmHg
